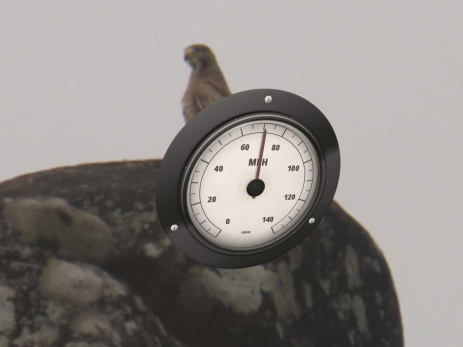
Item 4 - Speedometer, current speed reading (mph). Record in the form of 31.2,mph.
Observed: 70,mph
